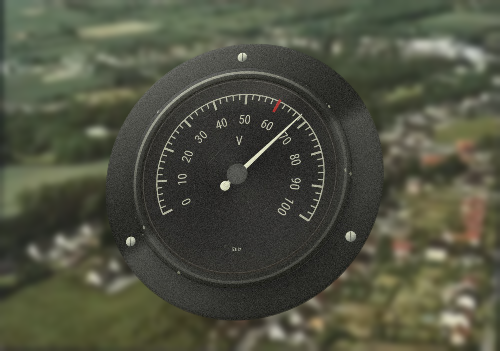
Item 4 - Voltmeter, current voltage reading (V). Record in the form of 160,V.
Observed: 68,V
